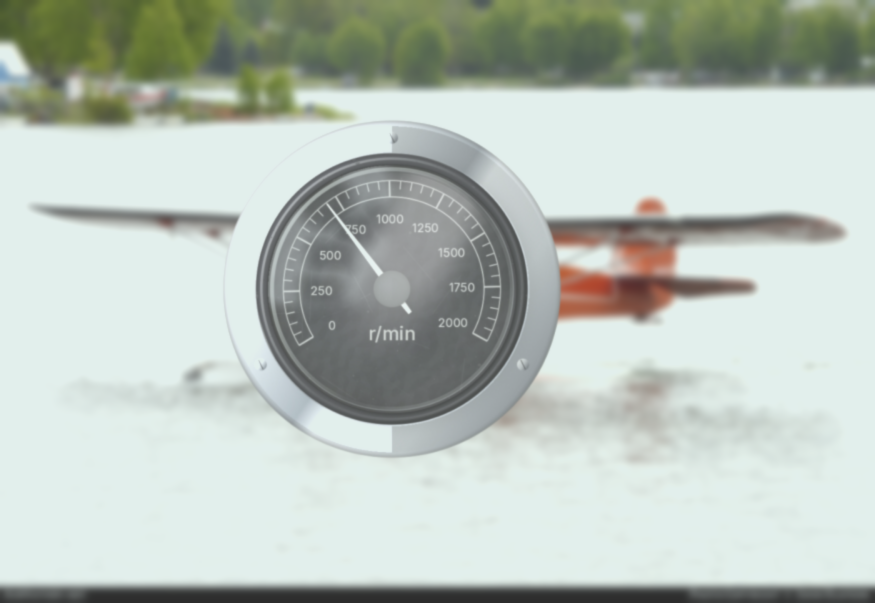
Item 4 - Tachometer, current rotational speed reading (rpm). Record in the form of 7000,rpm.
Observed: 700,rpm
